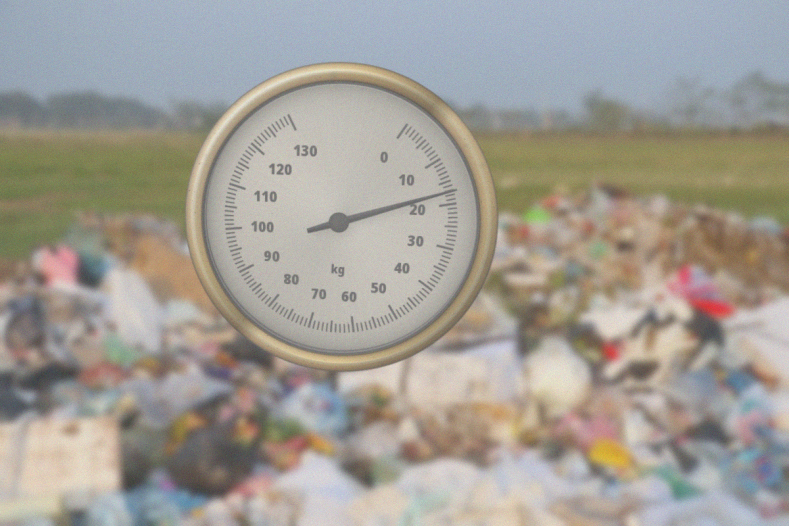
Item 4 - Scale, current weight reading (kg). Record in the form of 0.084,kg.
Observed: 17,kg
